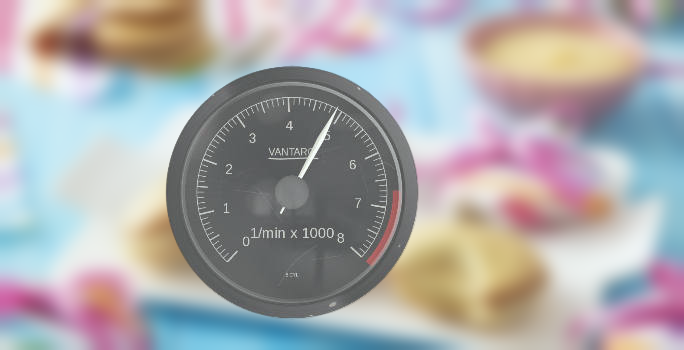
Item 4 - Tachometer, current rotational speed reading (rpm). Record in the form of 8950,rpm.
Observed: 4900,rpm
